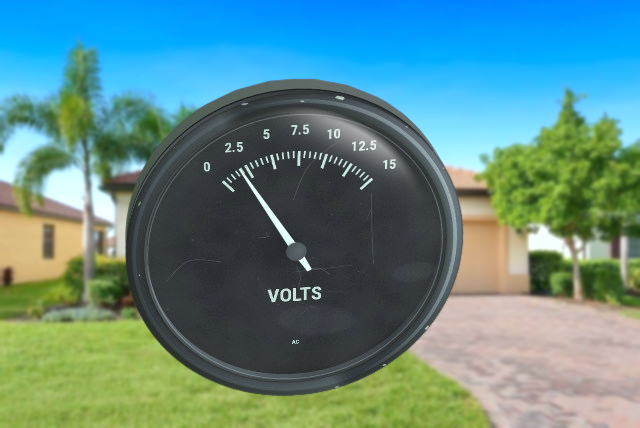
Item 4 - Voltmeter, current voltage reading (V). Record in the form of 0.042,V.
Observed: 2,V
